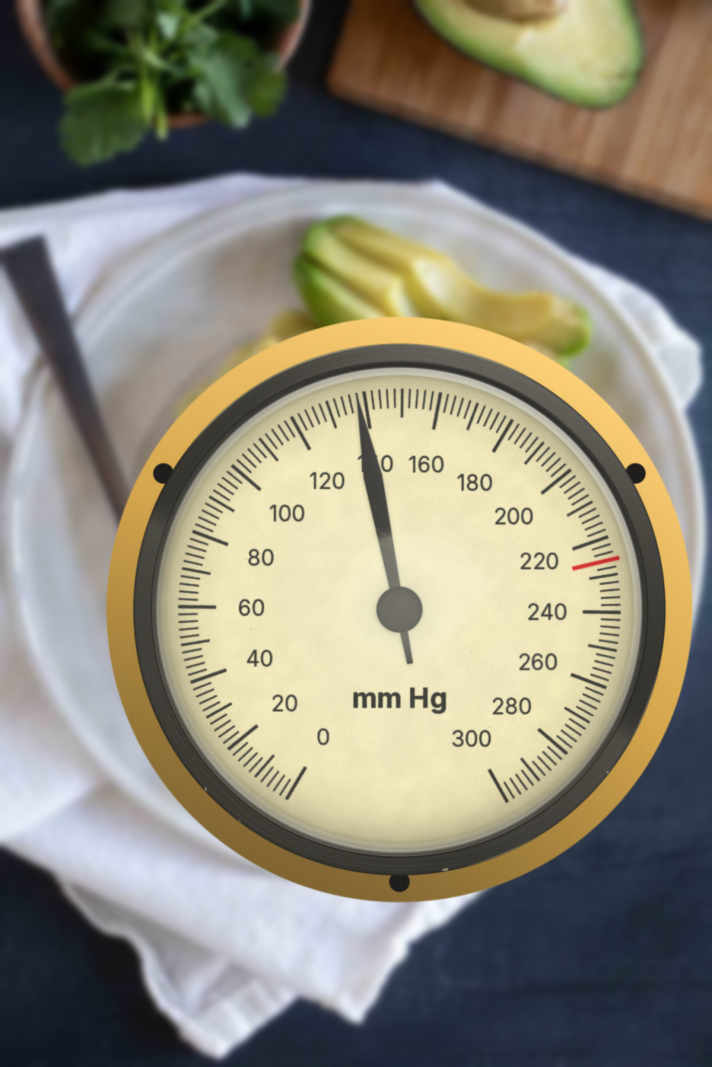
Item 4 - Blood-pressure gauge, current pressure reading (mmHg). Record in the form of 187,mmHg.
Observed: 138,mmHg
